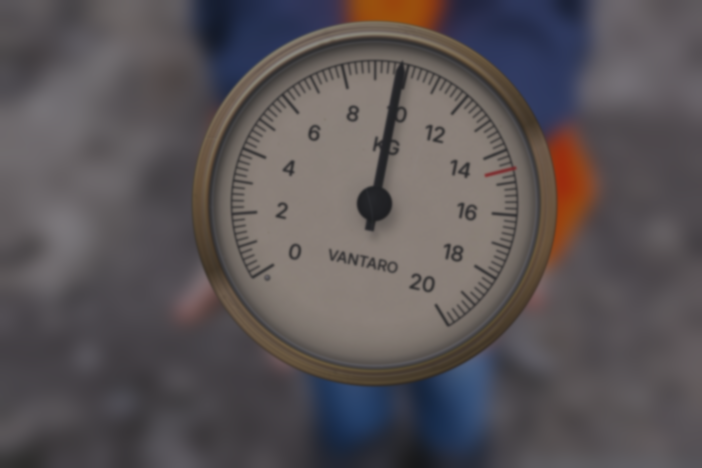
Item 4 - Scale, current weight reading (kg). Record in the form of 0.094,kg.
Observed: 9.8,kg
